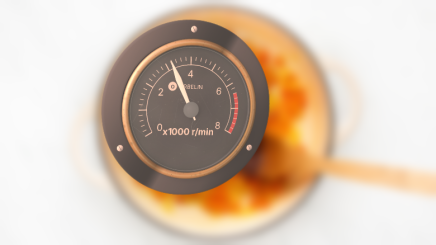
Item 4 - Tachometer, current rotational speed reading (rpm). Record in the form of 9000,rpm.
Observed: 3200,rpm
